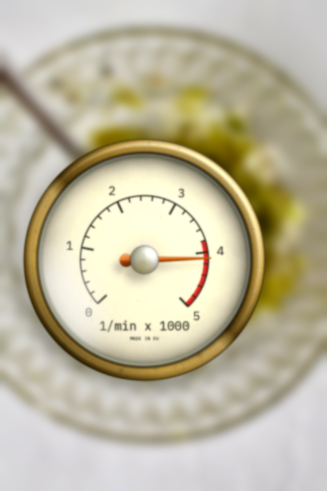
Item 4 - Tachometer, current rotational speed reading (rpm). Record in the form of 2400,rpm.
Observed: 4100,rpm
